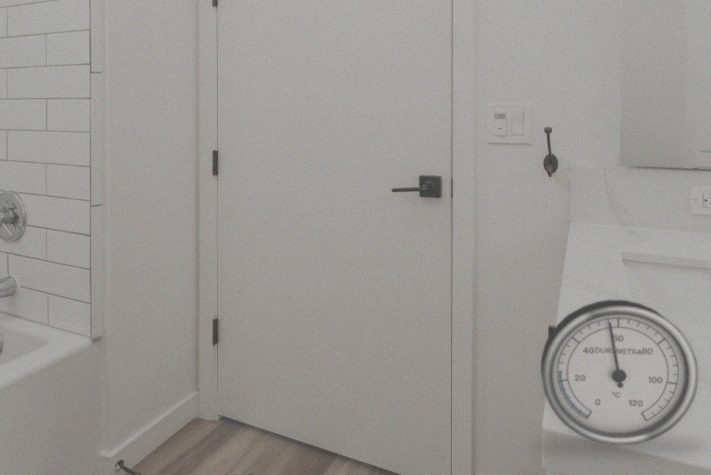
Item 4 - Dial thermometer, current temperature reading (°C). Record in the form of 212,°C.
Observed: 56,°C
